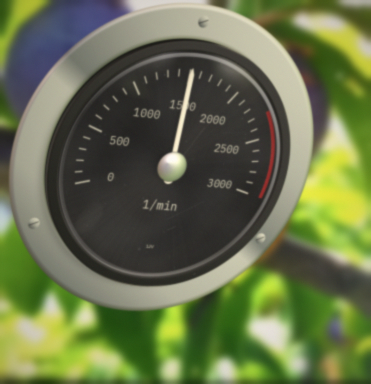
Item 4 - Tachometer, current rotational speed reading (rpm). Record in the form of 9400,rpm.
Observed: 1500,rpm
